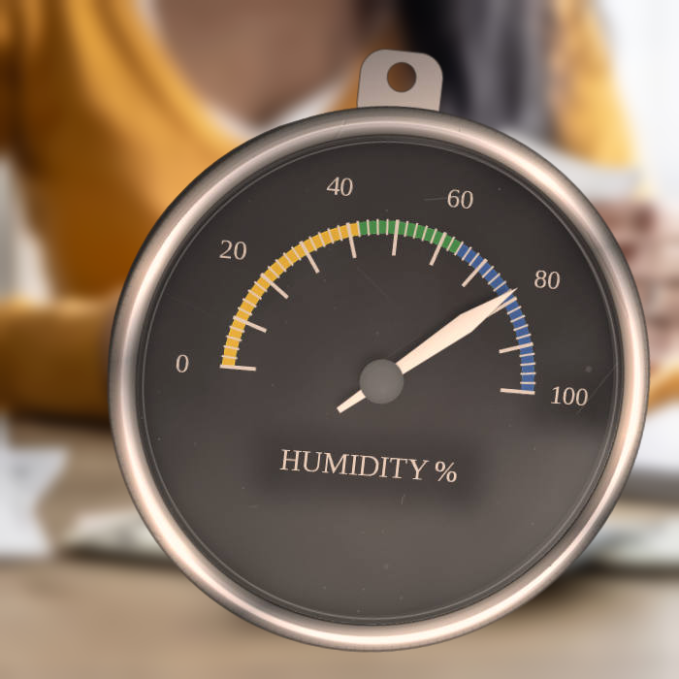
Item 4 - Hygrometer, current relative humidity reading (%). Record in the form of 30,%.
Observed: 78,%
